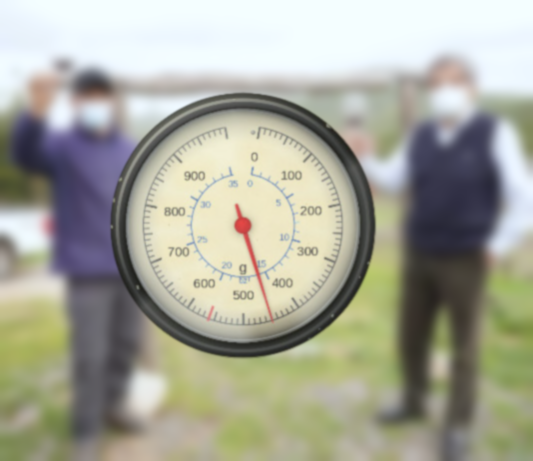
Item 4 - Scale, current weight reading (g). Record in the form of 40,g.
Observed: 450,g
